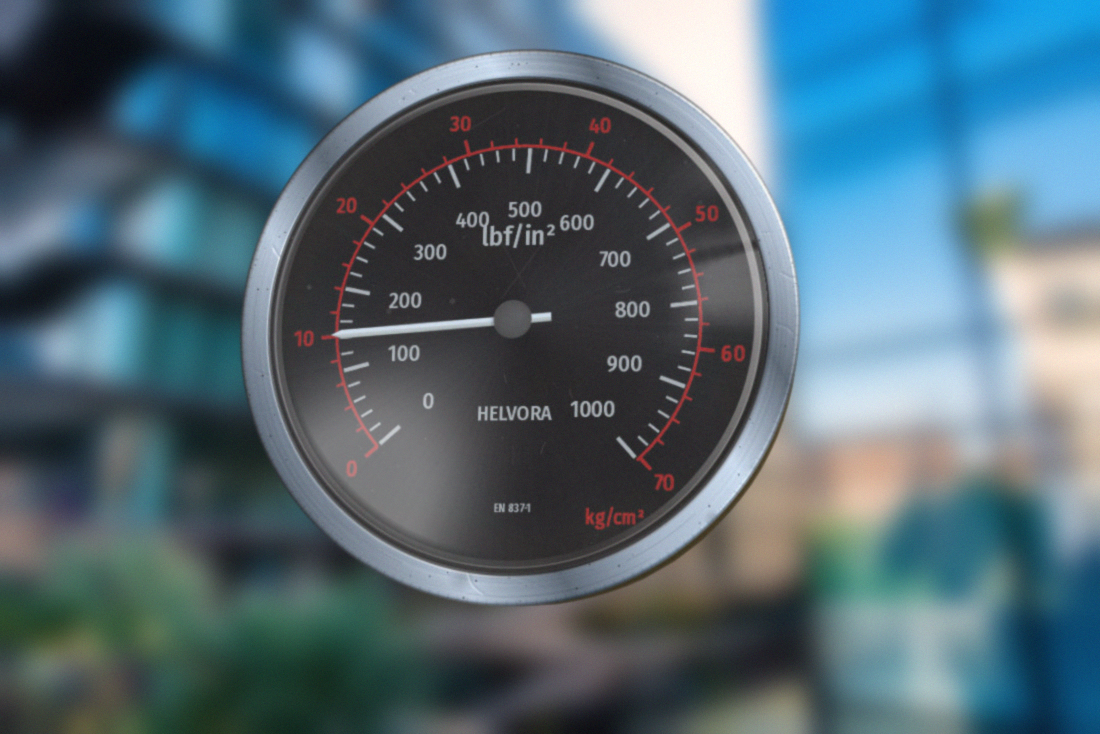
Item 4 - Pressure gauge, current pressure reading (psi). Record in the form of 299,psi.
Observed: 140,psi
